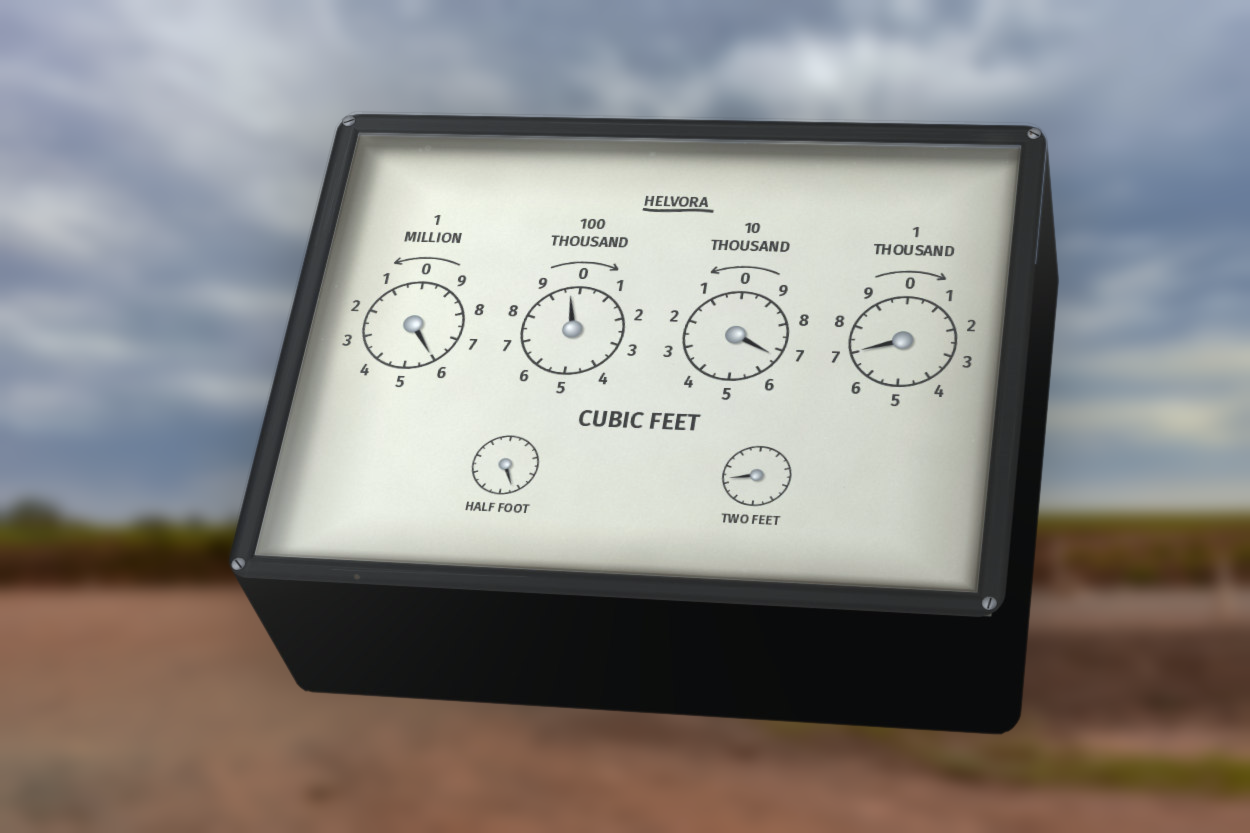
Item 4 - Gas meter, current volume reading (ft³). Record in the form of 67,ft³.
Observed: 596700,ft³
